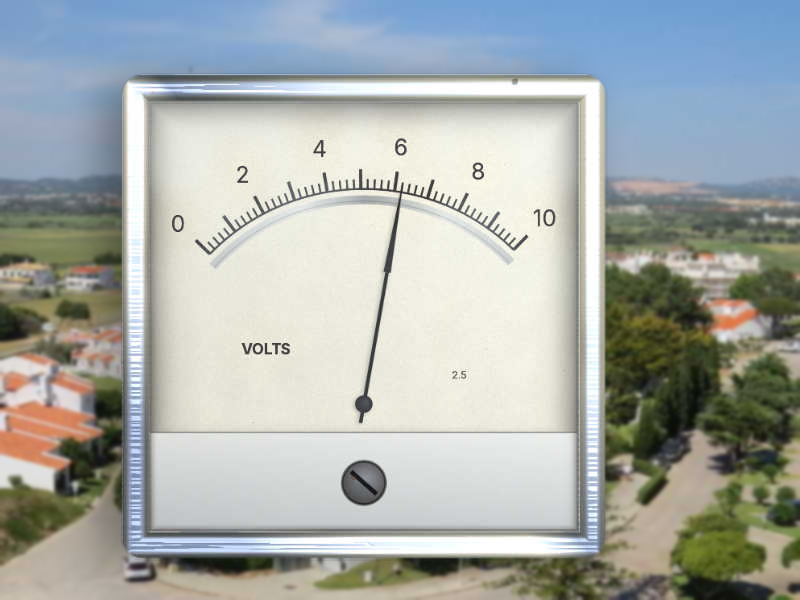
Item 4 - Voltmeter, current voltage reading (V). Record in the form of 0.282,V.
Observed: 6.2,V
